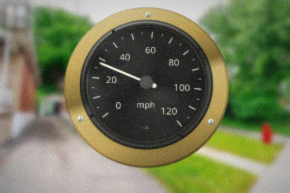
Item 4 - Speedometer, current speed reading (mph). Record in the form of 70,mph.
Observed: 27.5,mph
